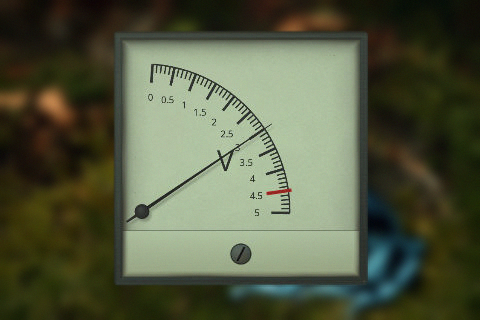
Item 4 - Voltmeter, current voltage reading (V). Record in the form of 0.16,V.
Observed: 3,V
